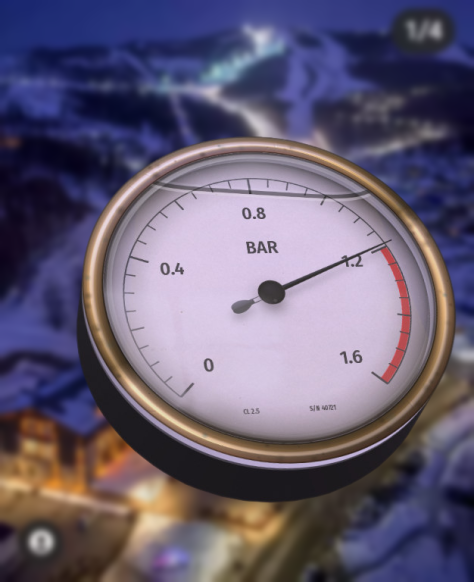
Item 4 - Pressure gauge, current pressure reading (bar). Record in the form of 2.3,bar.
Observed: 1.2,bar
